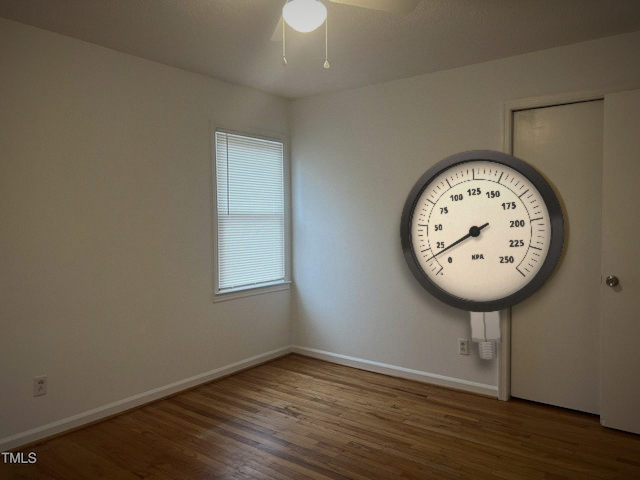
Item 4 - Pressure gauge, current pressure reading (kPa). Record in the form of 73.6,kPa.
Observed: 15,kPa
